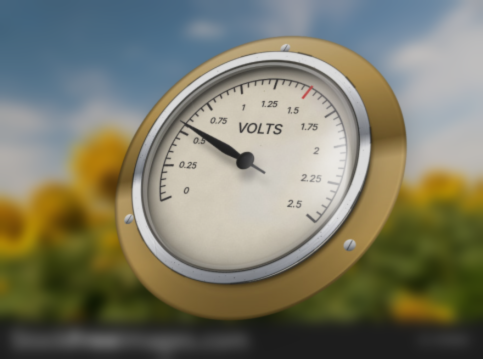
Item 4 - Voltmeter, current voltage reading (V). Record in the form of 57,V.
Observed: 0.55,V
